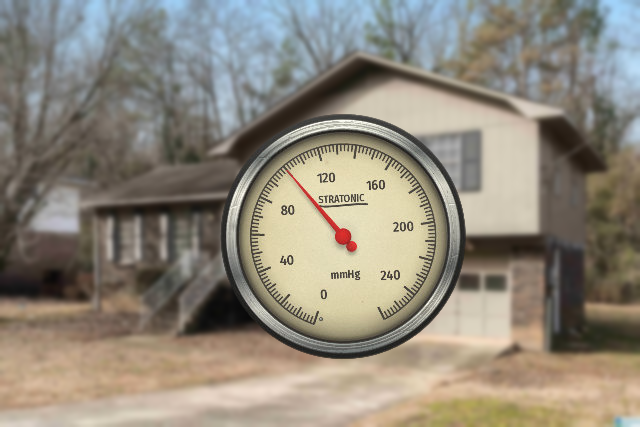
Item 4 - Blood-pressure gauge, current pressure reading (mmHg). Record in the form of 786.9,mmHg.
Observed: 100,mmHg
